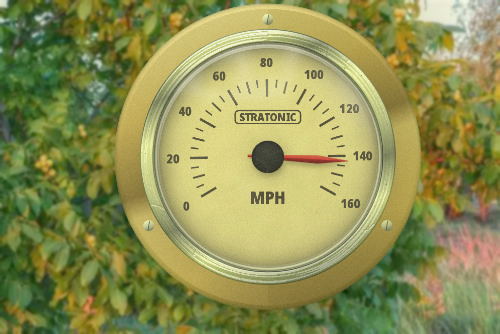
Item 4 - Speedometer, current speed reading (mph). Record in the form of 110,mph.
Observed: 142.5,mph
